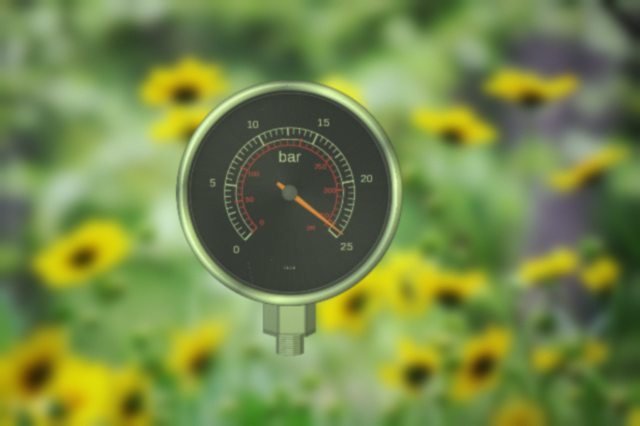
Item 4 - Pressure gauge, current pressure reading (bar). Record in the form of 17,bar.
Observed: 24.5,bar
